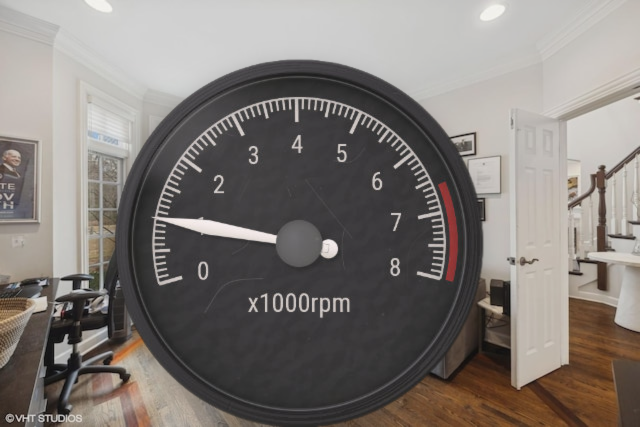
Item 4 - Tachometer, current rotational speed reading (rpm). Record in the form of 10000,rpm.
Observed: 1000,rpm
